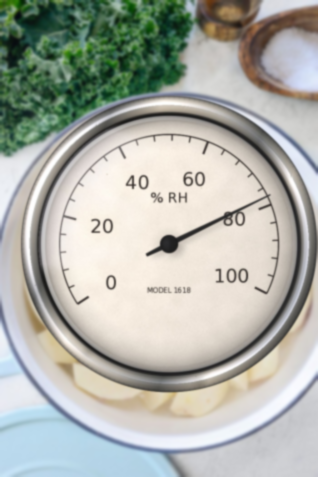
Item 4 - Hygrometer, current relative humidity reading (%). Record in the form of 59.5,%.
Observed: 78,%
